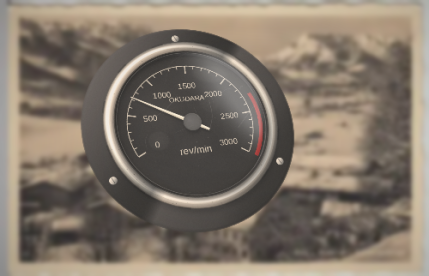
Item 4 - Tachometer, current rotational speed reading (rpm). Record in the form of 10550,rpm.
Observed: 700,rpm
